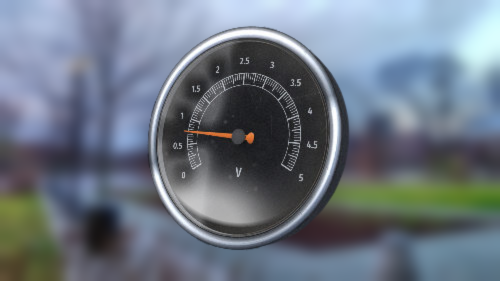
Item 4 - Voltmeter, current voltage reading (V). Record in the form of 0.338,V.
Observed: 0.75,V
